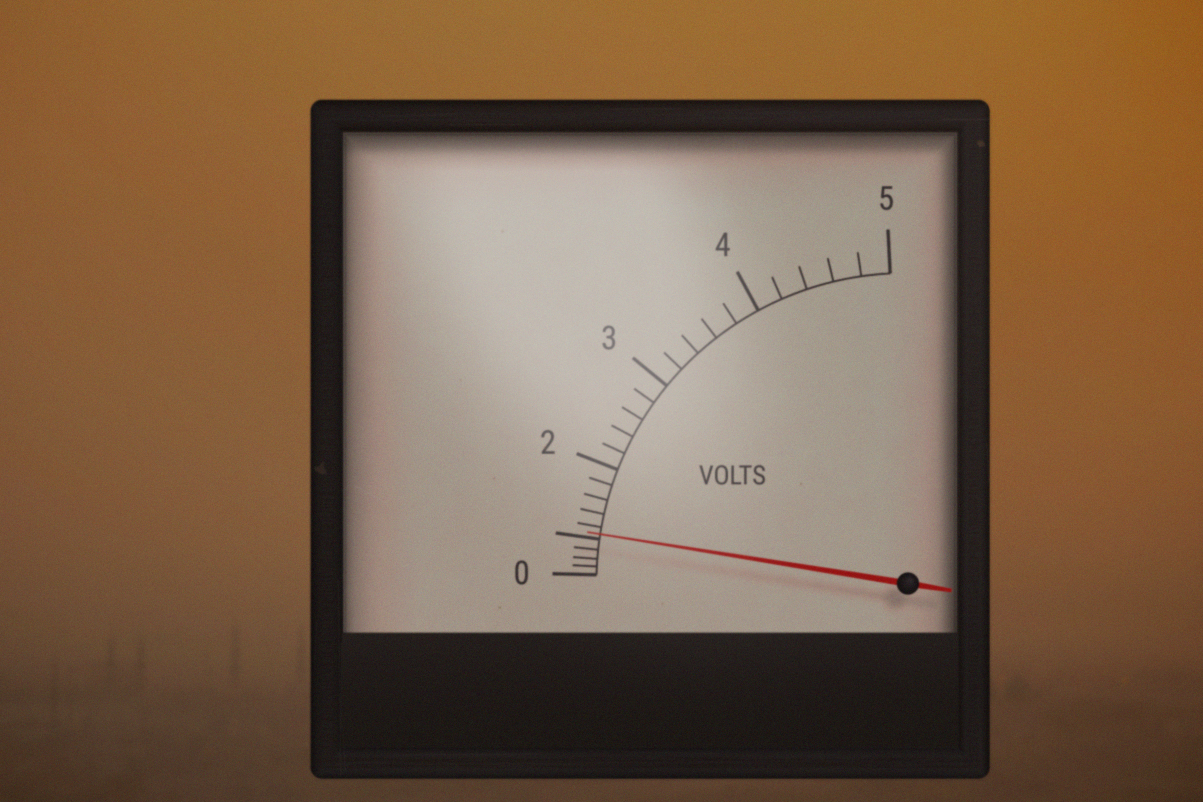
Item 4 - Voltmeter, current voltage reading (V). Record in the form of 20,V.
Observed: 1.1,V
